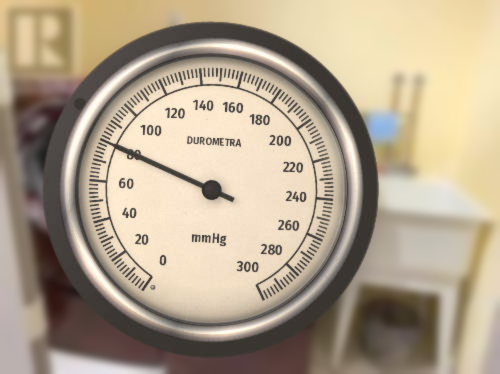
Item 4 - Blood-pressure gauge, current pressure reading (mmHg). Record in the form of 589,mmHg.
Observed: 80,mmHg
